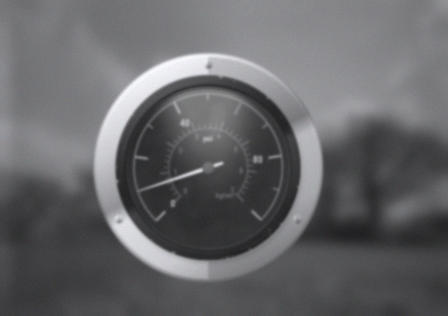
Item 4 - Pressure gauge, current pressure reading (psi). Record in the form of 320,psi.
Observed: 10,psi
